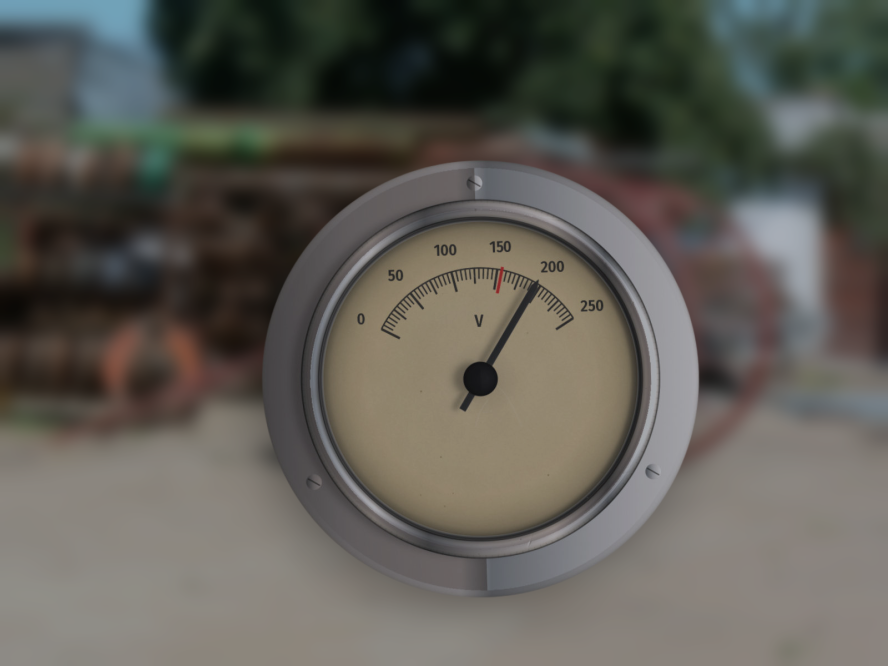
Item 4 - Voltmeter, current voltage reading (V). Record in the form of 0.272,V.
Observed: 195,V
